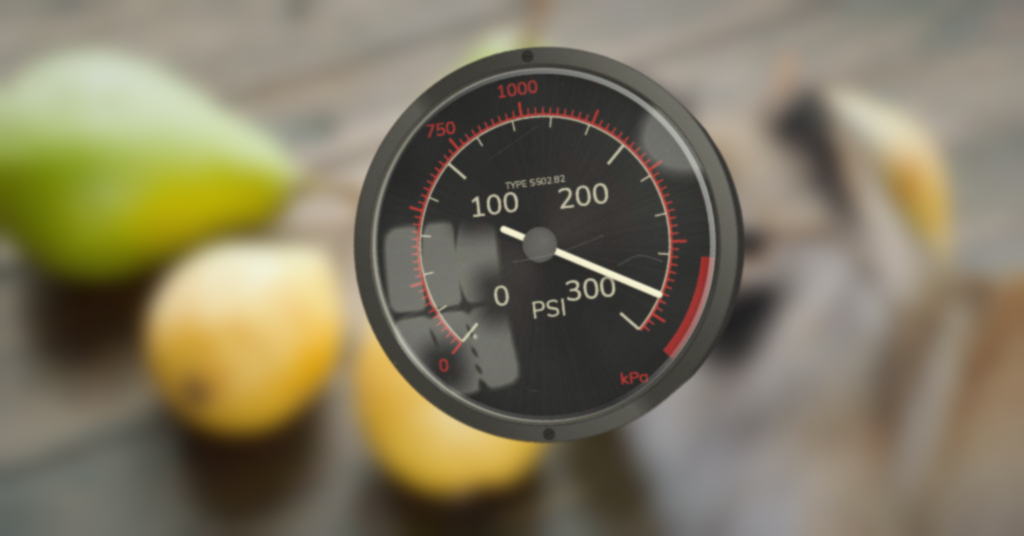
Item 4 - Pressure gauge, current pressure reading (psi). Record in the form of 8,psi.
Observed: 280,psi
